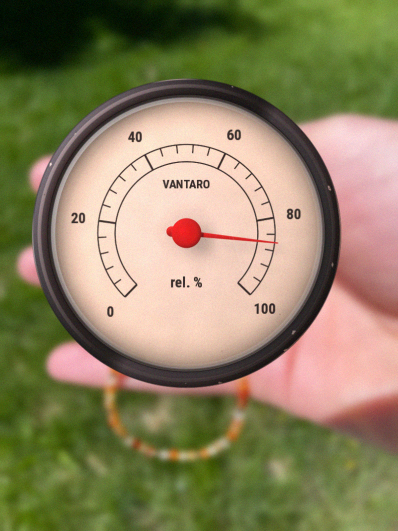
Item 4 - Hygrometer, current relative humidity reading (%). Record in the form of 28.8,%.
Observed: 86,%
